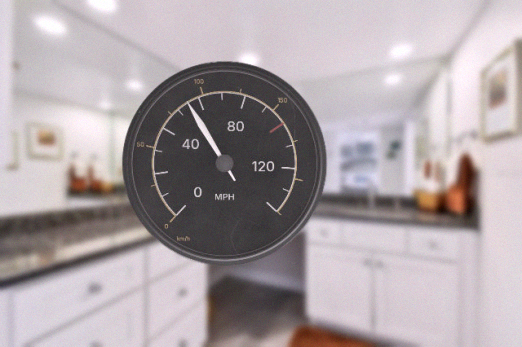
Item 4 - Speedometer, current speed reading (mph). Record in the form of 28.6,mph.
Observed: 55,mph
